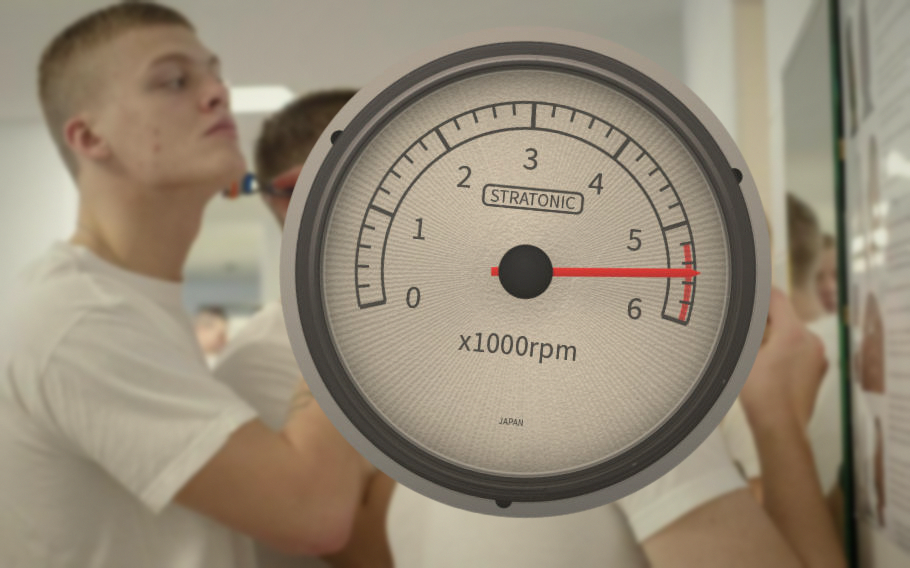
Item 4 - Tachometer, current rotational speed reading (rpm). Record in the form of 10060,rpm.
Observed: 5500,rpm
